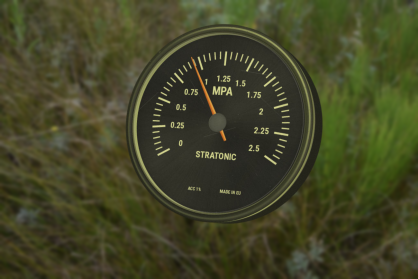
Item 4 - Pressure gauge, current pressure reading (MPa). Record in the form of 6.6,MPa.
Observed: 0.95,MPa
